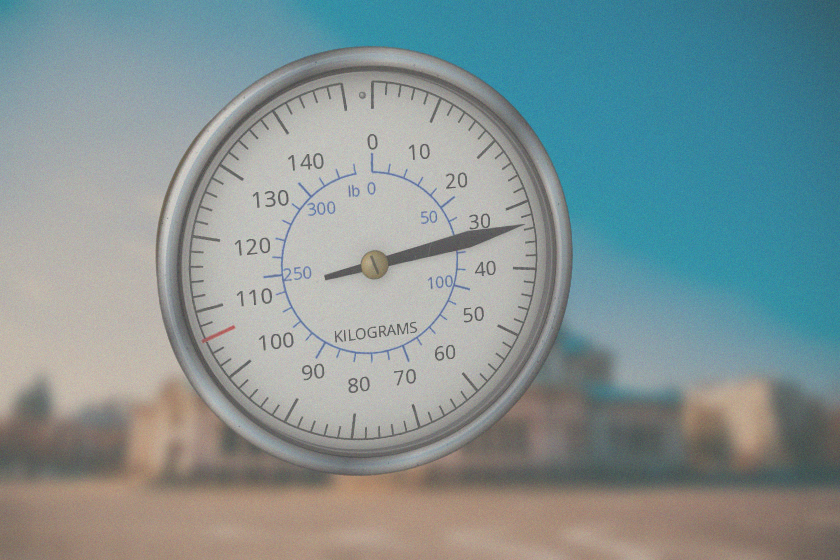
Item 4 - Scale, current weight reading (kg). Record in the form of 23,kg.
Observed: 33,kg
